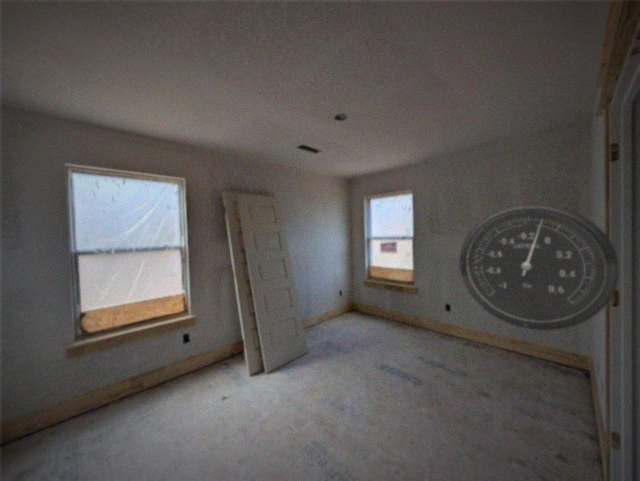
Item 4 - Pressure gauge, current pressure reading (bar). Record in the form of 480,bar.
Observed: -0.1,bar
